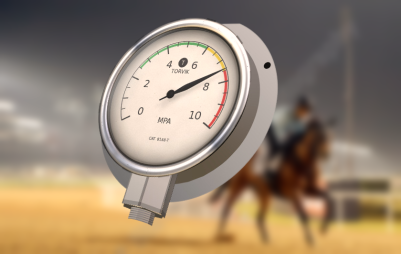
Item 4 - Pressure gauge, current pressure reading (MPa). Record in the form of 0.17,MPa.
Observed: 7.5,MPa
